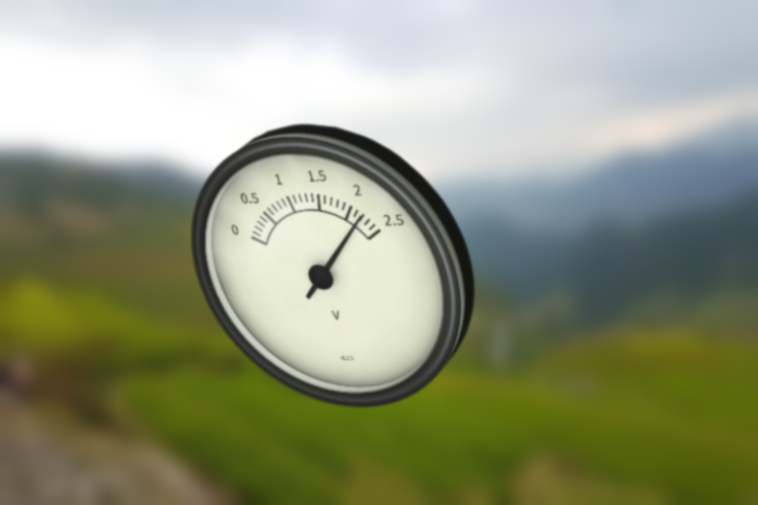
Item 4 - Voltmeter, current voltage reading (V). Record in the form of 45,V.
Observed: 2.2,V
